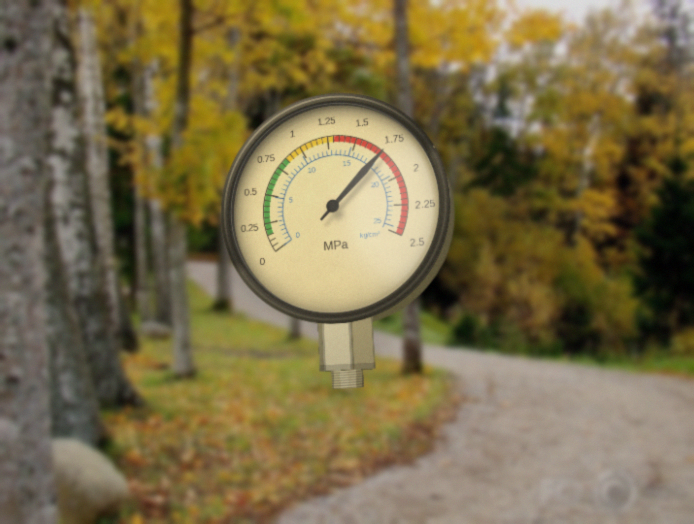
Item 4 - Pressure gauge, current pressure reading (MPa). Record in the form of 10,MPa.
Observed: 1.75,MPa
